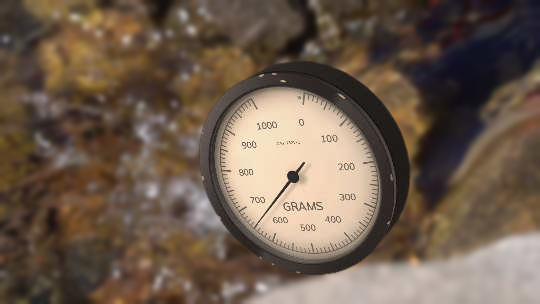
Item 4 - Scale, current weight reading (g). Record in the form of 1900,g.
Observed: 650,g
